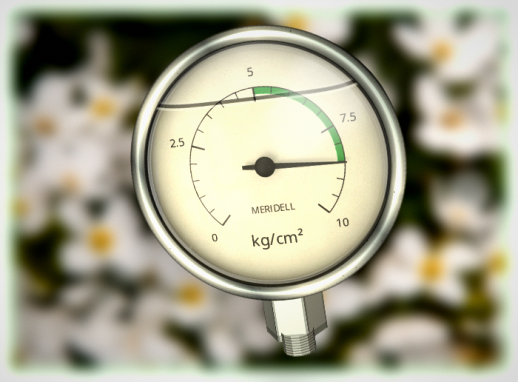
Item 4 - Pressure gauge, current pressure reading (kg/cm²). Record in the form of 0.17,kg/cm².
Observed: 8.5,kg/cm²
